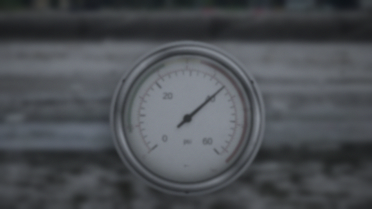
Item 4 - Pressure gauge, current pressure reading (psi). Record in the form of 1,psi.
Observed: 40,psi
